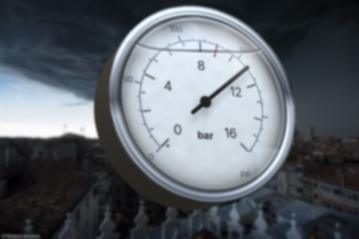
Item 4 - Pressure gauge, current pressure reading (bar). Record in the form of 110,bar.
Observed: 11,bar
